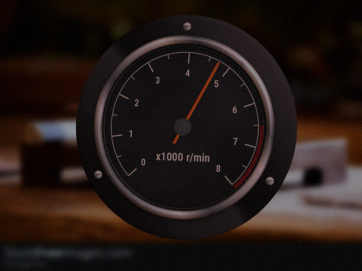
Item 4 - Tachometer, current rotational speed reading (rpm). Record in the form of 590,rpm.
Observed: 4750,rpm
